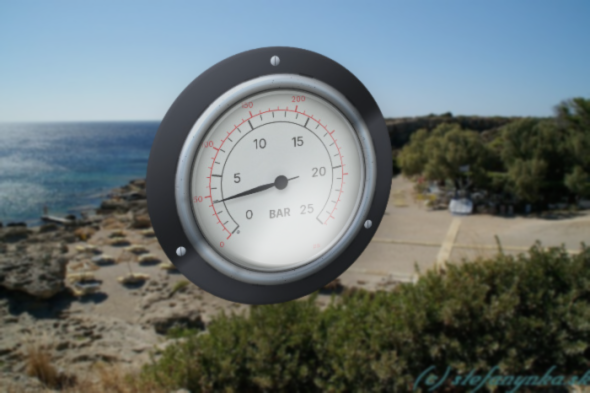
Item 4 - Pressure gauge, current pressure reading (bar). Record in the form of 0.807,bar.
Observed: 3,bar
